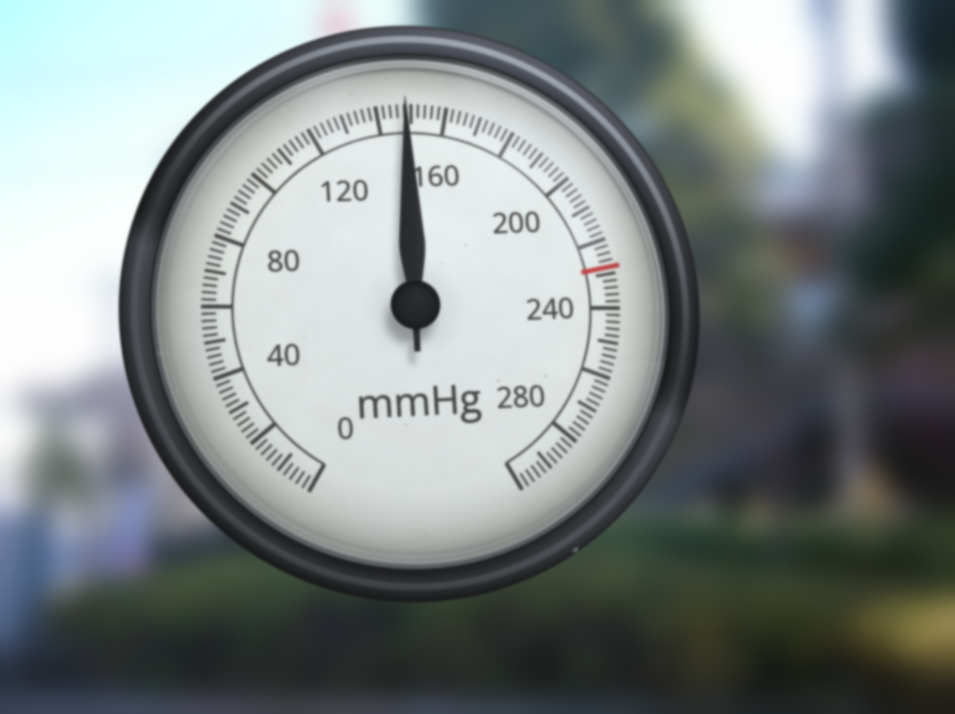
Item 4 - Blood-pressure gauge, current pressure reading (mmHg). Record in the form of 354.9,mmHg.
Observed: 148,mmHg
